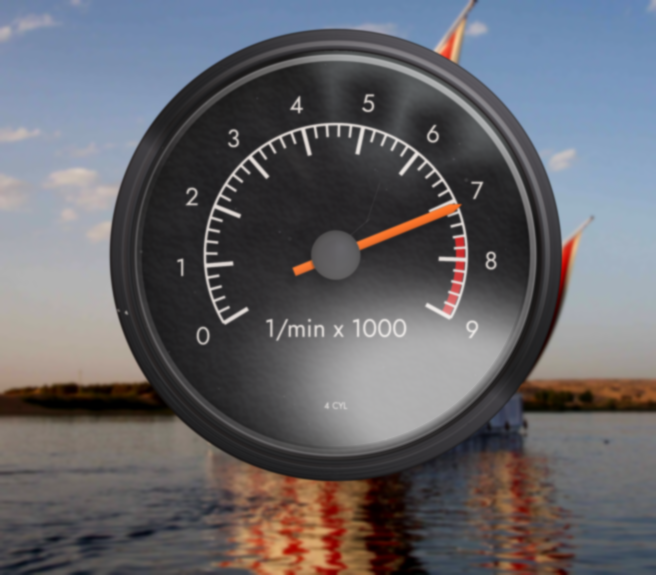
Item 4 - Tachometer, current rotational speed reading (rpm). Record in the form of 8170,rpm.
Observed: 7100,rpm
